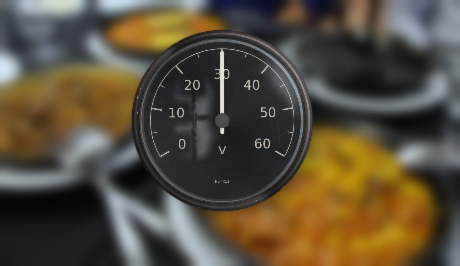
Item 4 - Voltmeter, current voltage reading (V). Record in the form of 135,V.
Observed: 30,V
